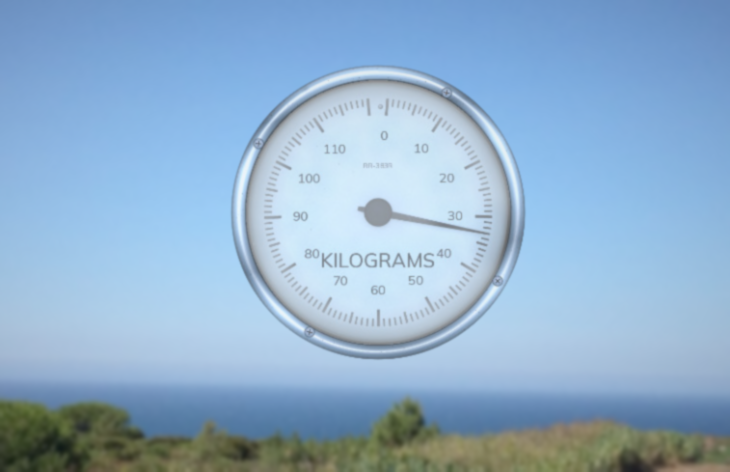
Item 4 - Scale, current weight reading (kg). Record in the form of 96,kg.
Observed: 33,kg
